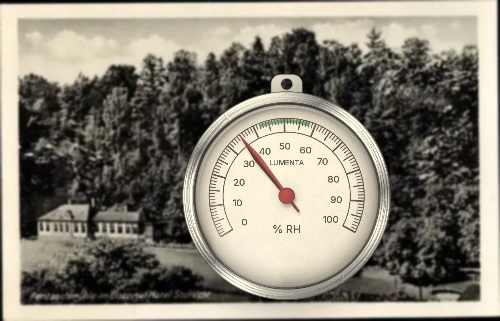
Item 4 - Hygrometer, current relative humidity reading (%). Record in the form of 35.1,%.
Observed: 35,%
